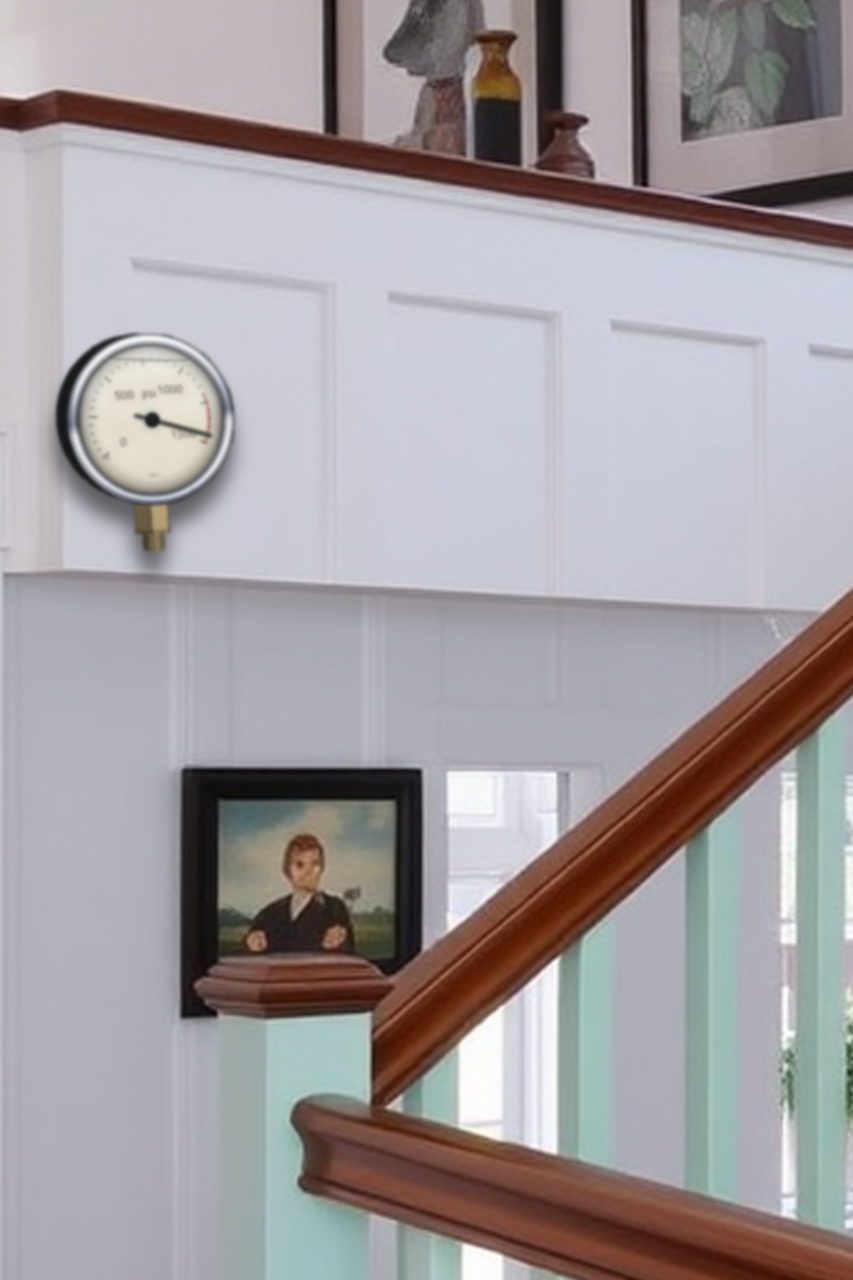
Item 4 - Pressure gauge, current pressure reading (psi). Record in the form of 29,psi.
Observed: 1450,psi
